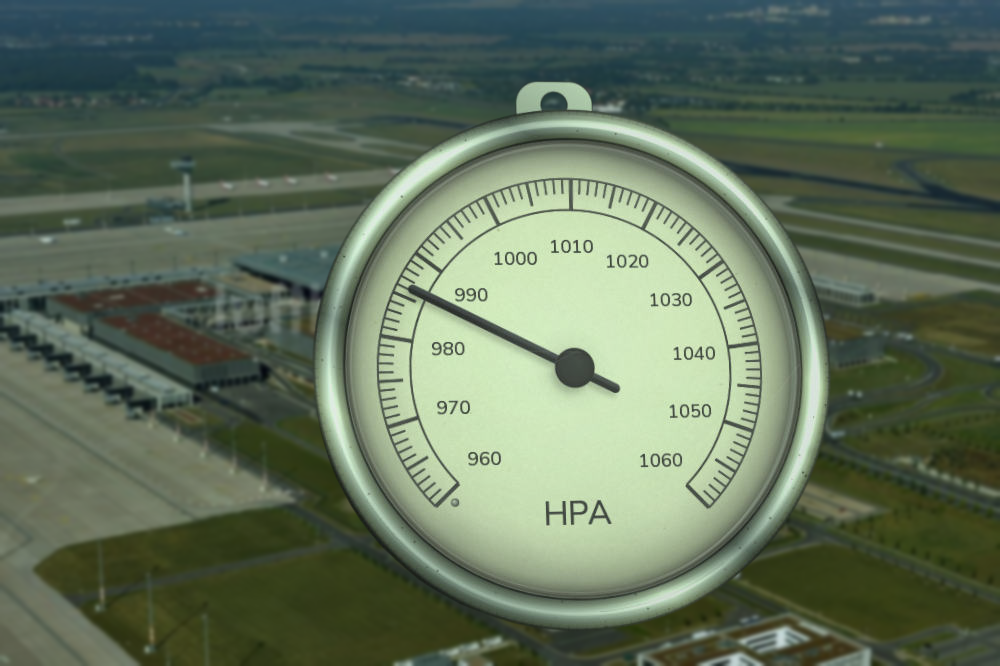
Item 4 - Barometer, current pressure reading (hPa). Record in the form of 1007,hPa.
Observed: 986,hPa
